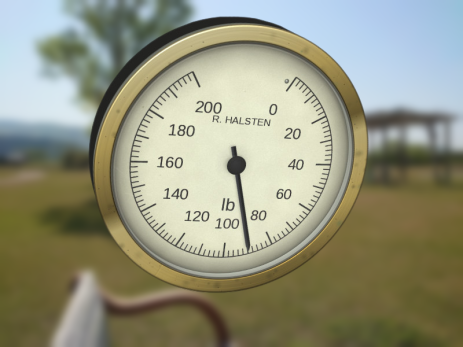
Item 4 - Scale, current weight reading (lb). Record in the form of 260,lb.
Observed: 90,lb
